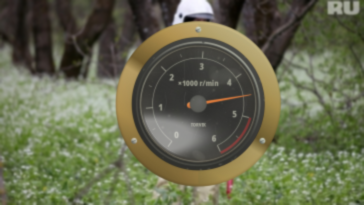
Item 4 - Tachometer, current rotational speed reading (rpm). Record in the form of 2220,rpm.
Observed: 4500,rpm
